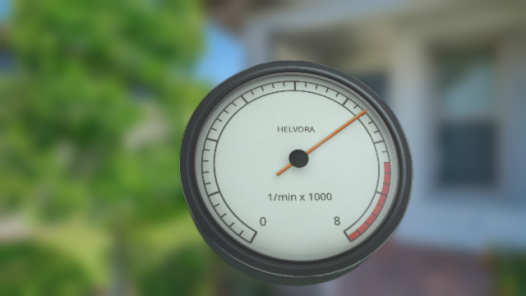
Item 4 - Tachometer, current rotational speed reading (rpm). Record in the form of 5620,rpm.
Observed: 5400,rpm
